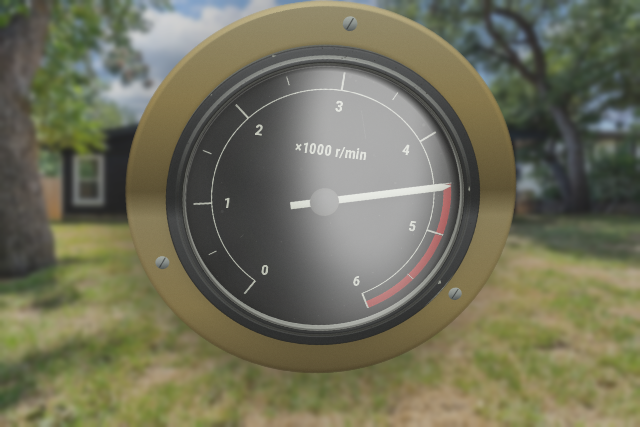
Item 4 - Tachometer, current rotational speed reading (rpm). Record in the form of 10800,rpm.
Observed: 4500,rpm
